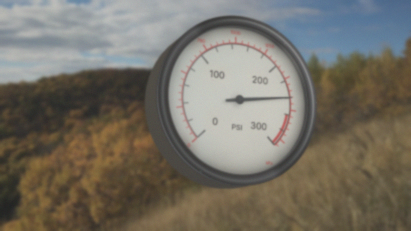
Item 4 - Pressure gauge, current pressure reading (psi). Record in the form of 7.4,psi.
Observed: 240,psi
